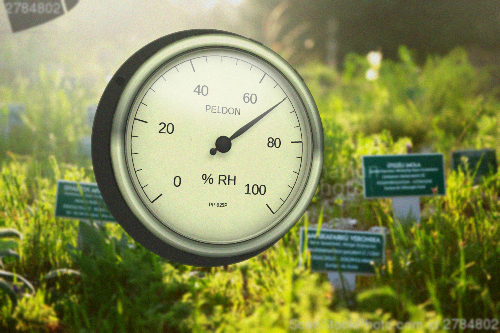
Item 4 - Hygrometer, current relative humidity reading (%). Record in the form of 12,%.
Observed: 68,%
